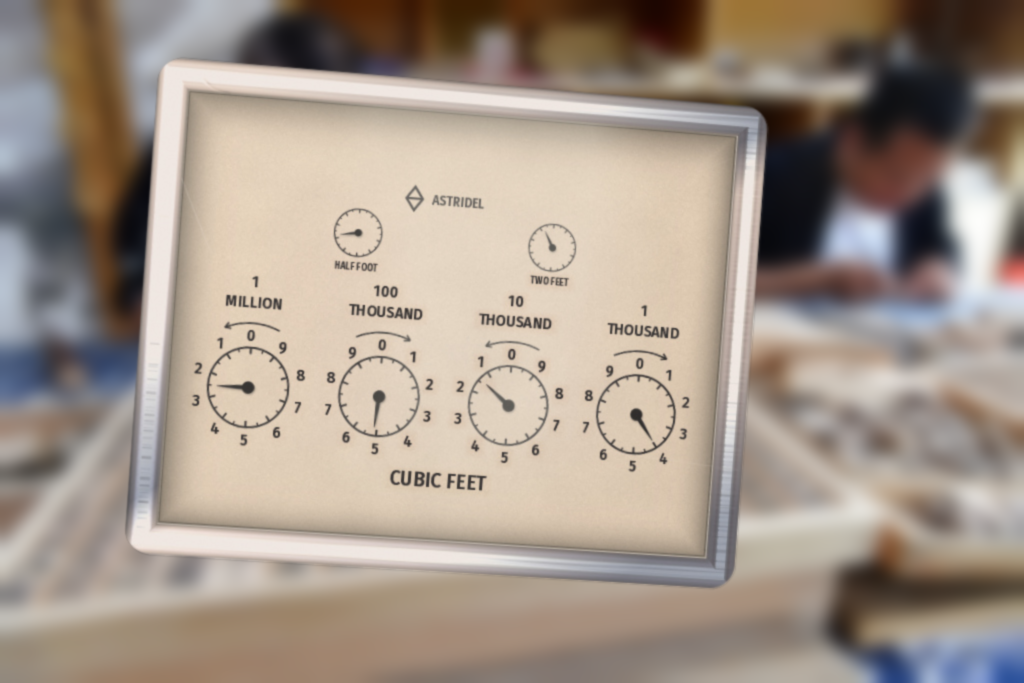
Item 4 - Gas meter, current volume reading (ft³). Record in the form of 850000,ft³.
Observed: 251400,ft³
